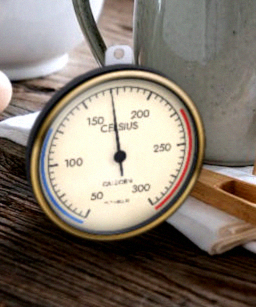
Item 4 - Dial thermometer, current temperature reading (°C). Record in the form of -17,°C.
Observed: 170,°C
